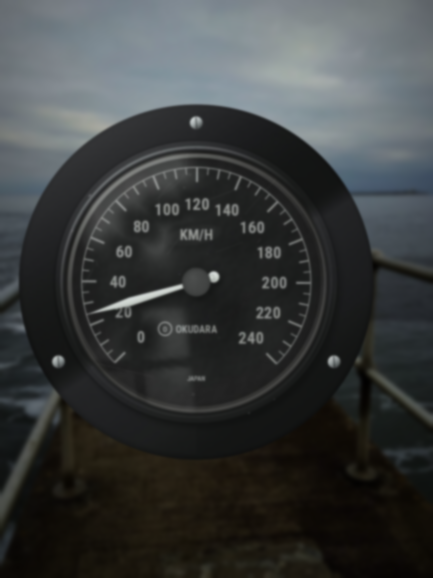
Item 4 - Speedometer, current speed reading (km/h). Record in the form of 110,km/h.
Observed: 25,km/h
